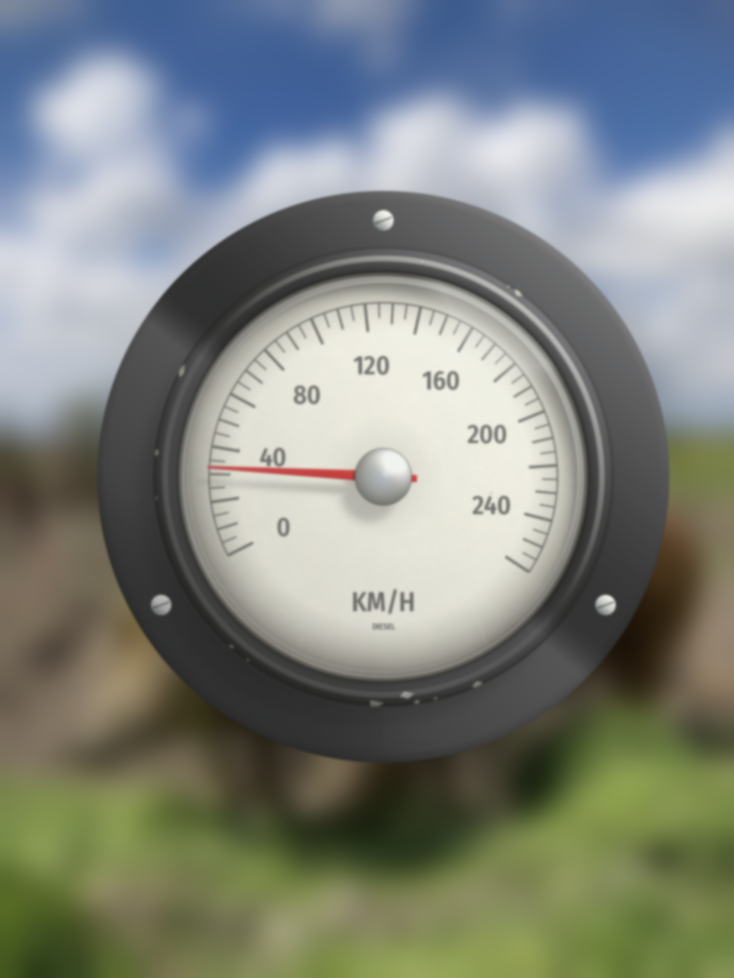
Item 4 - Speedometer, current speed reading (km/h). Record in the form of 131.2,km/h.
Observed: 32.5,km/h
